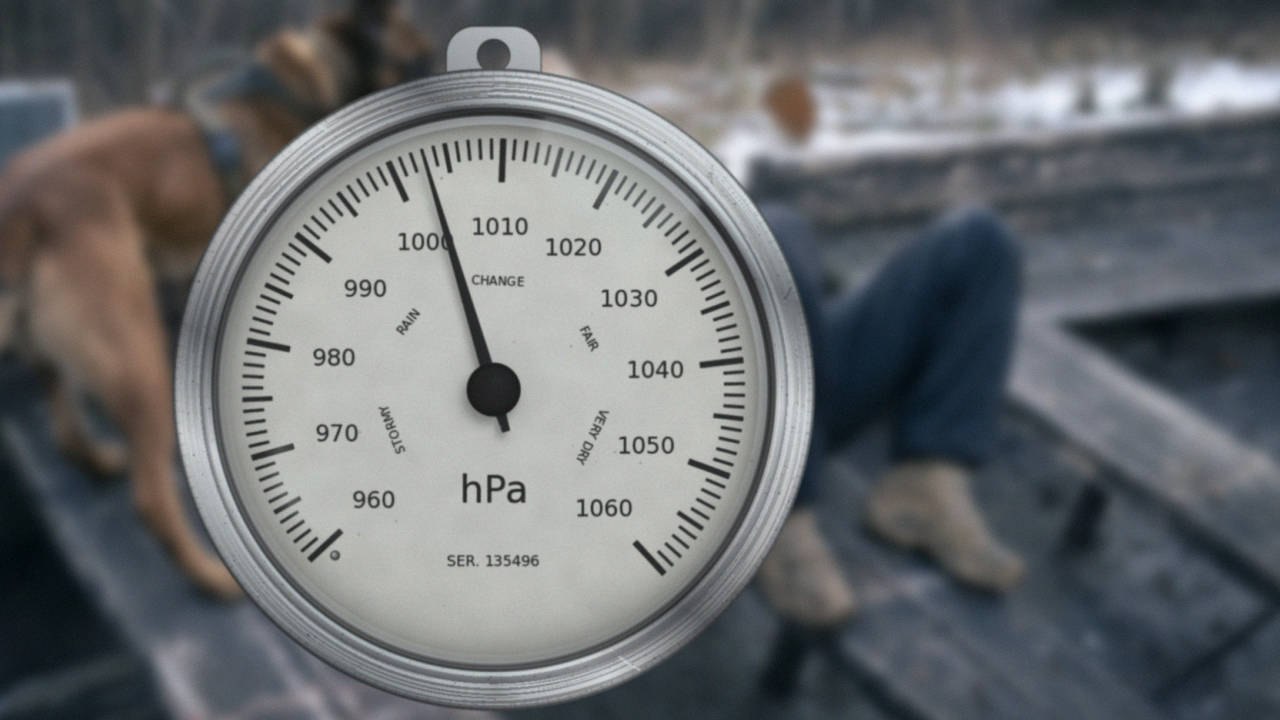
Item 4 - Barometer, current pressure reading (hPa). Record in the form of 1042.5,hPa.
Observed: 1003,hPa
